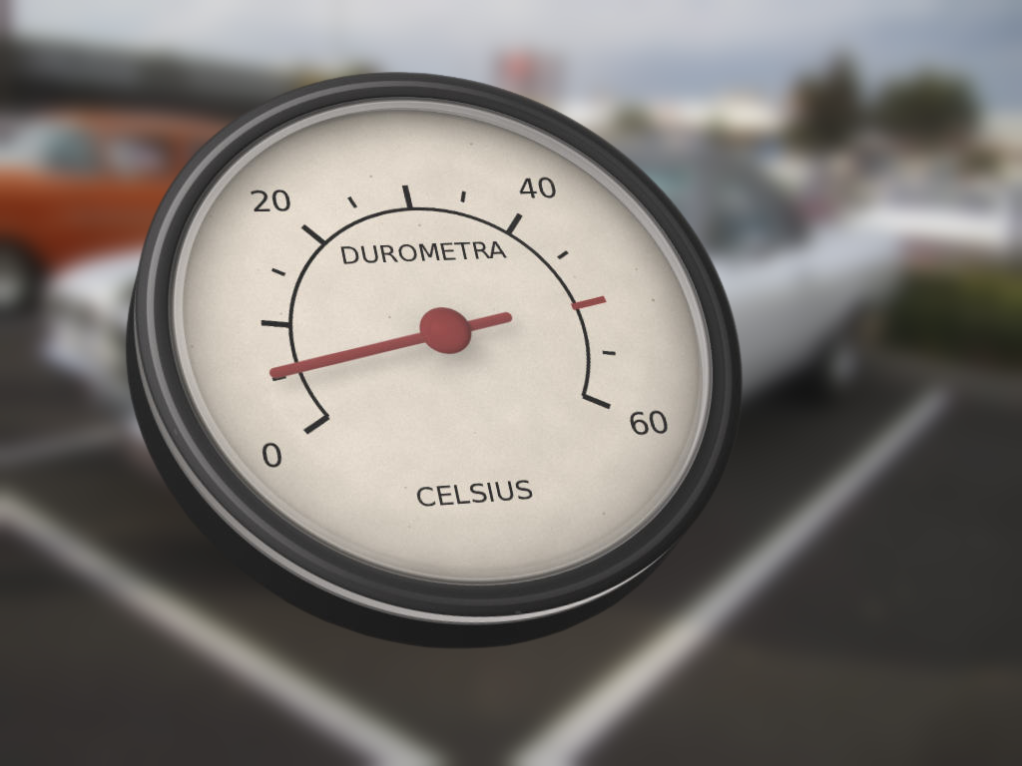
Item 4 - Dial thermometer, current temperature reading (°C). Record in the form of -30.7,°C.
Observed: 5,°C
